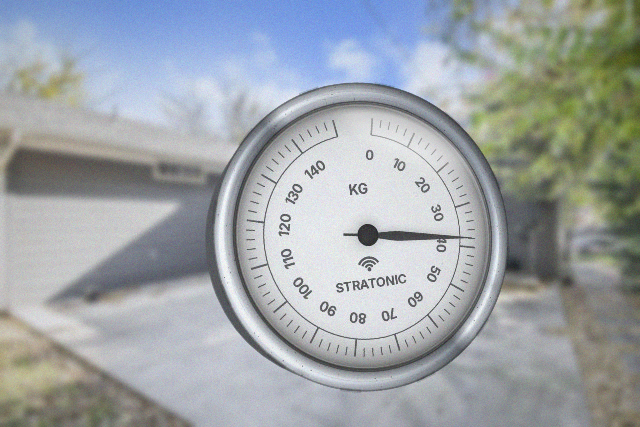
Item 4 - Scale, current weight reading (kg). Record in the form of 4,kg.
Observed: 38,kg
